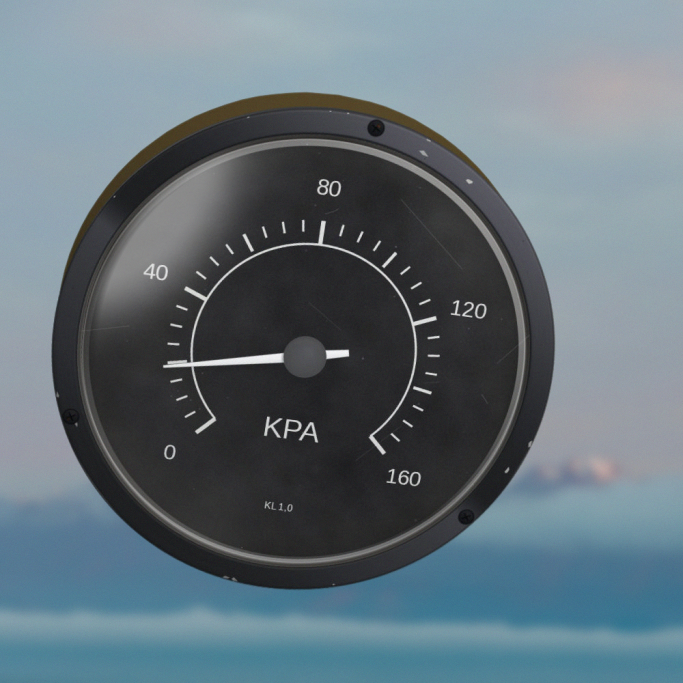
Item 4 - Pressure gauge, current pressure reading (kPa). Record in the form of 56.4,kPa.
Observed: 20,kPa
